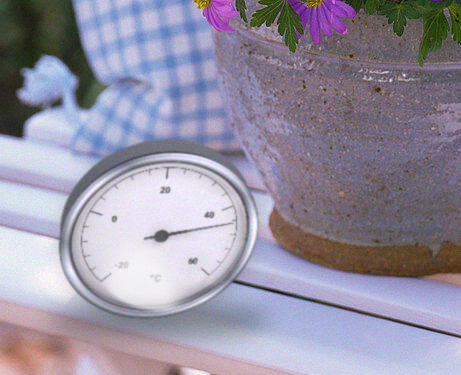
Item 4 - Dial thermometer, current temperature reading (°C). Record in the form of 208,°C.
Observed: 44,°C
